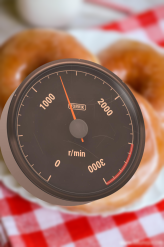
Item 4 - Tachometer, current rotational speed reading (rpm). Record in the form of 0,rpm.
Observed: 1300,rpm
